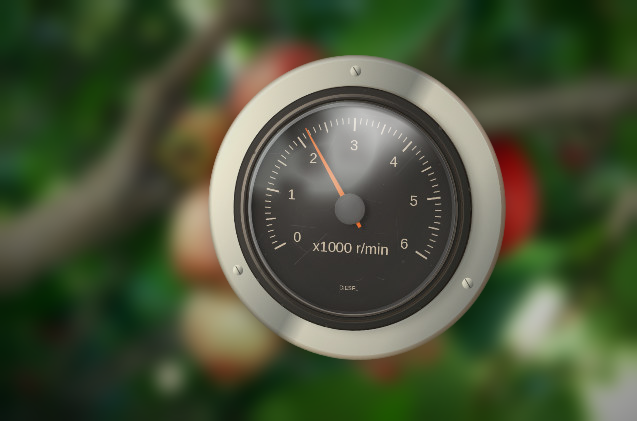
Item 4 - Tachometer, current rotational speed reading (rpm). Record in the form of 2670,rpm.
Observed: 2200,rpm
